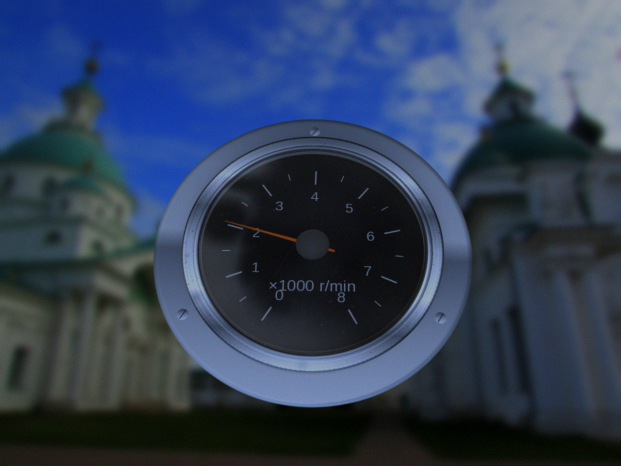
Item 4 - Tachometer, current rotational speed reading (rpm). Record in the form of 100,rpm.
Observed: 2000,rpm
